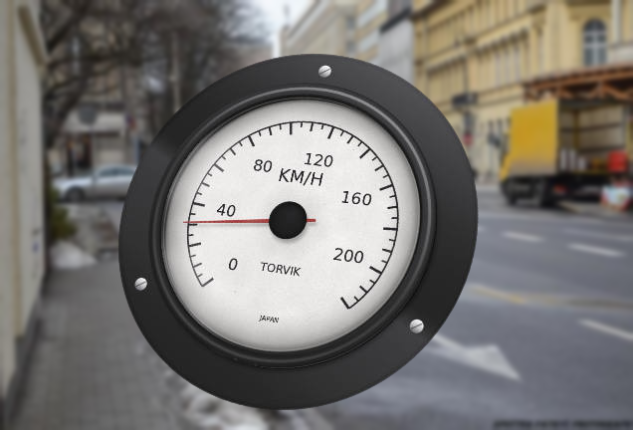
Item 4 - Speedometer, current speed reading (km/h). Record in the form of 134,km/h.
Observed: 30,km/h
